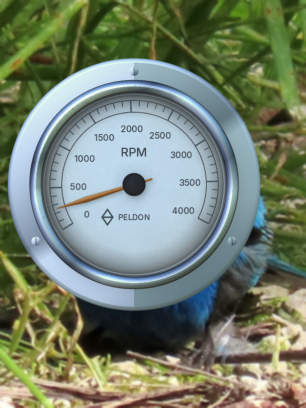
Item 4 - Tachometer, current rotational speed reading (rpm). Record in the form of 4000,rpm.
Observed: 250,rpm
